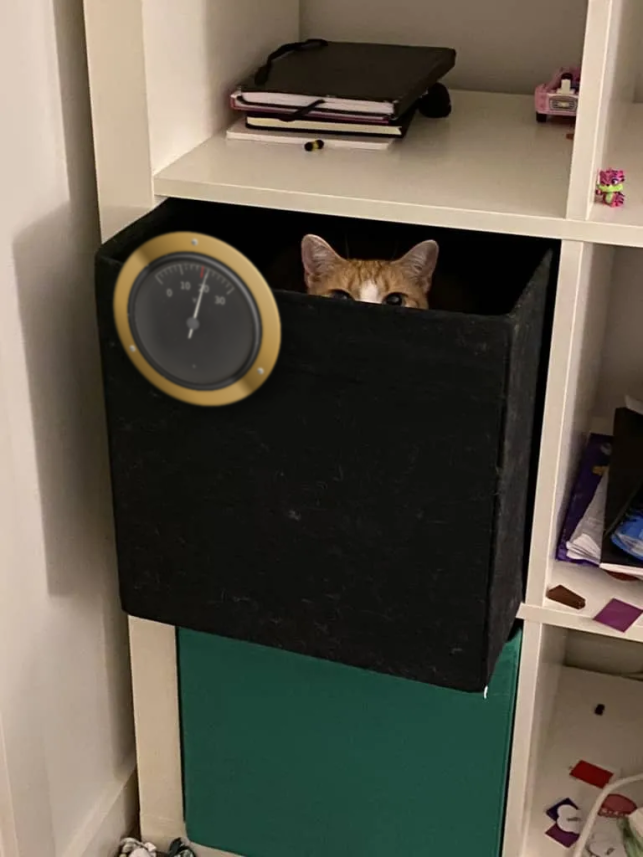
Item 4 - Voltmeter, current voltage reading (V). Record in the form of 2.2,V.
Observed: 20,V
